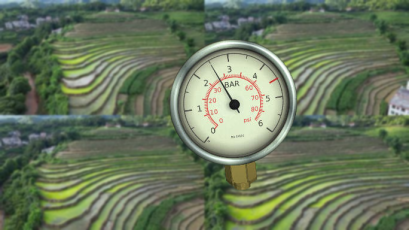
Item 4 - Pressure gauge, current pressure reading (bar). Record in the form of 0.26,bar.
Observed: 2.5,bar
